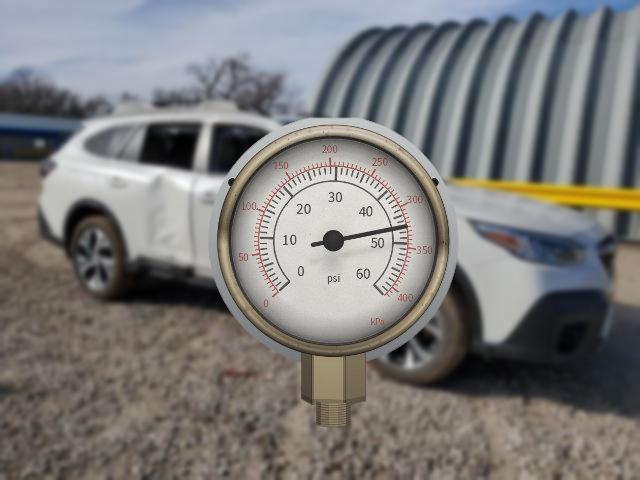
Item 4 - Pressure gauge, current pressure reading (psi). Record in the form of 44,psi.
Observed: 47,psi
